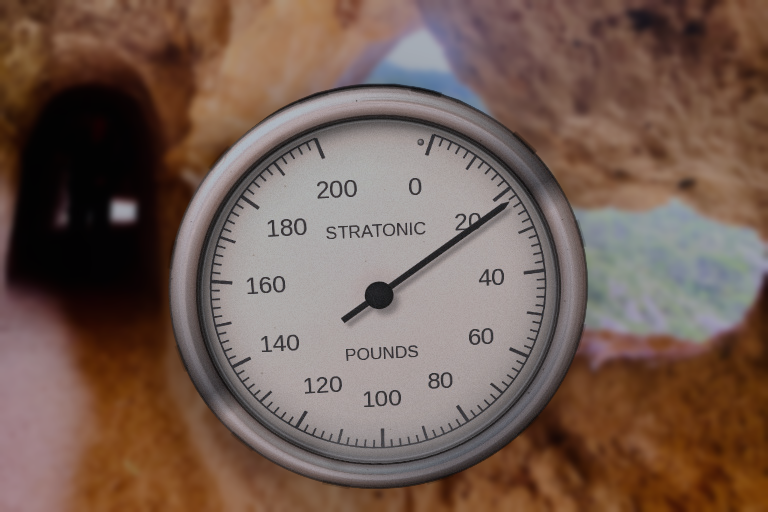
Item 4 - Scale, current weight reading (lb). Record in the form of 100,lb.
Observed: 22,lb
